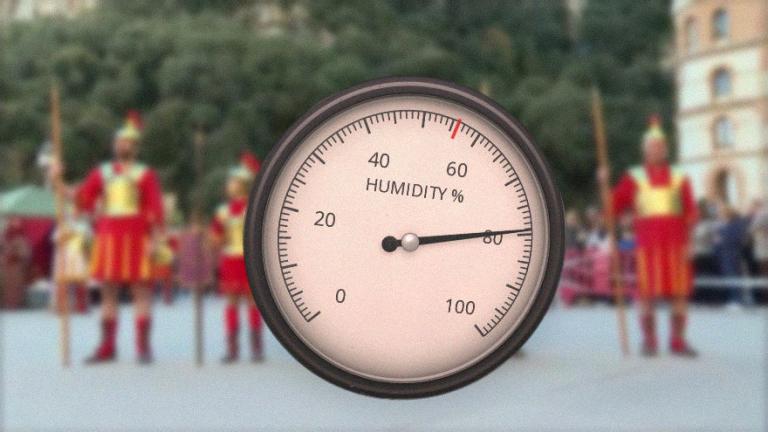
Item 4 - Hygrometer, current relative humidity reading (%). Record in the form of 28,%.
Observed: 79,%
